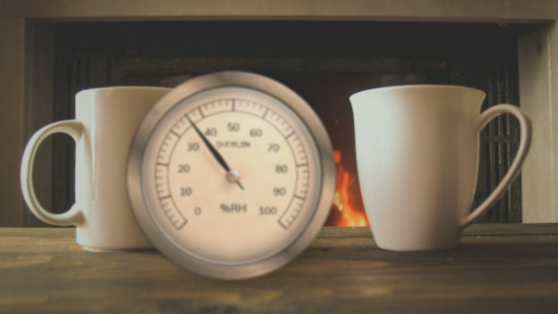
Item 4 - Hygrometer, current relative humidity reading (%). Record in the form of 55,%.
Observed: 36,%
